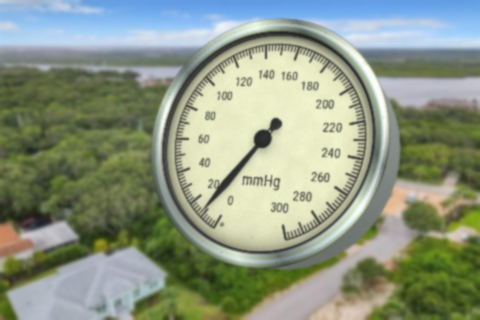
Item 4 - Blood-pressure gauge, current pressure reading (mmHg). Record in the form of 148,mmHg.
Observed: 10,mmHg
